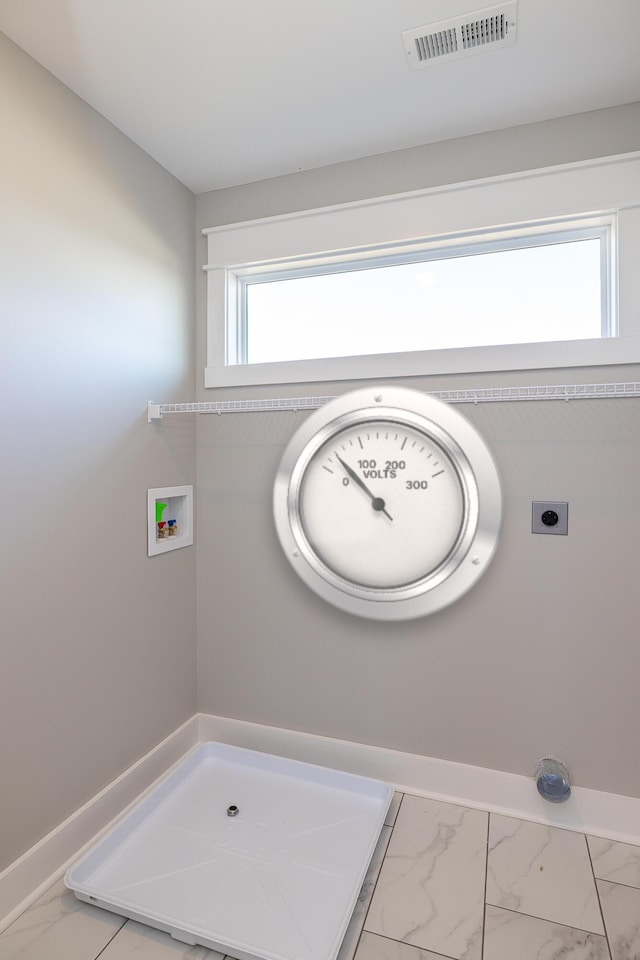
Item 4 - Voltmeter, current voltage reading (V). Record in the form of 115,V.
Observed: 40,V
